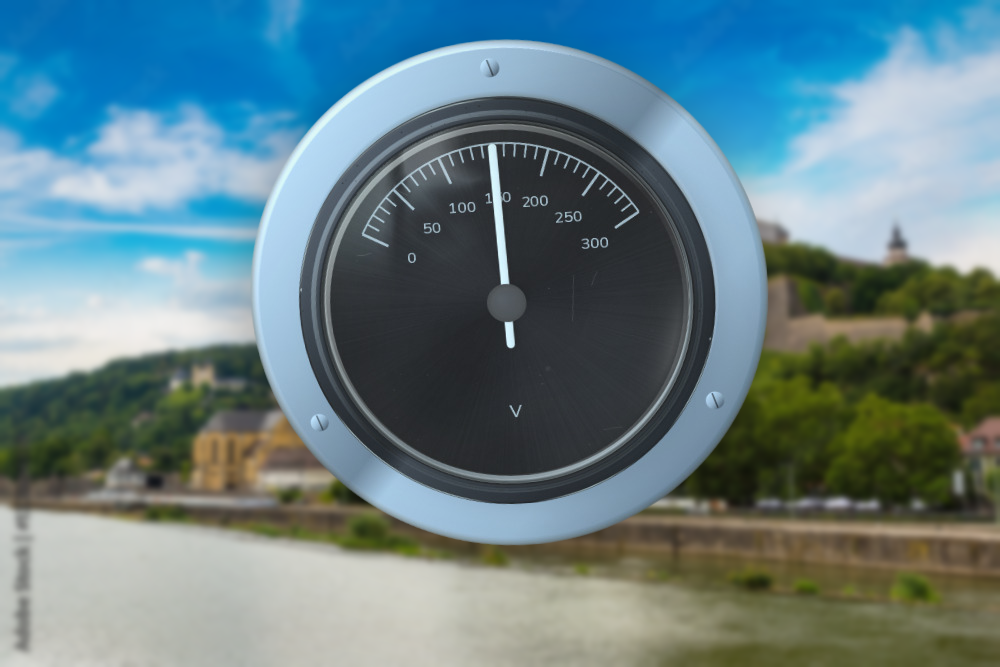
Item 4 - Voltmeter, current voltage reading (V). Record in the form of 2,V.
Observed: 150,V
